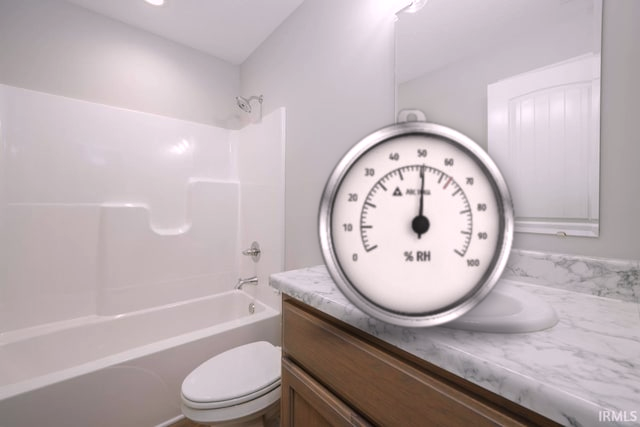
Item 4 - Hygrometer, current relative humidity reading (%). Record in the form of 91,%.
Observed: 50,%
